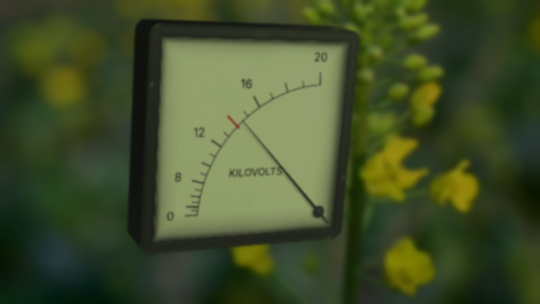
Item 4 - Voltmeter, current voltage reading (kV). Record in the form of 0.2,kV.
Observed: 14.5,kV
